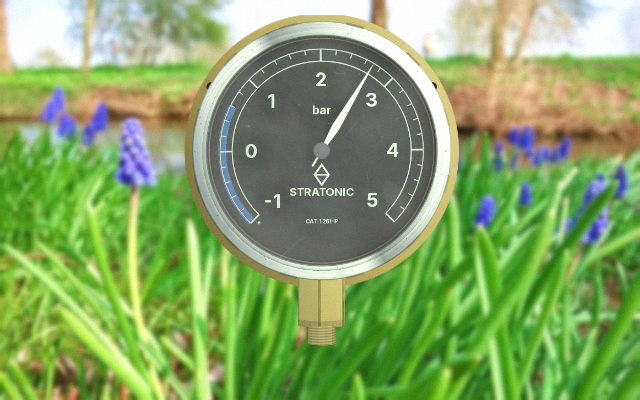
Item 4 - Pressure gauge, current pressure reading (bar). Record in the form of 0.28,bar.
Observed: 2.7,bar
